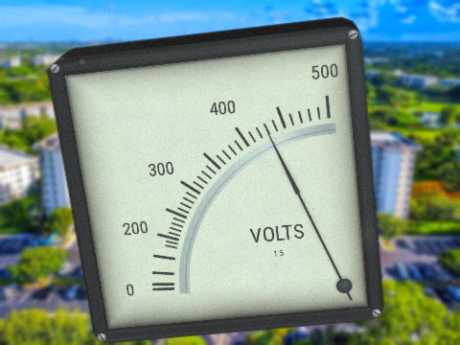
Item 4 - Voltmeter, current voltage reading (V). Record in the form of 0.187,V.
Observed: 430,V
